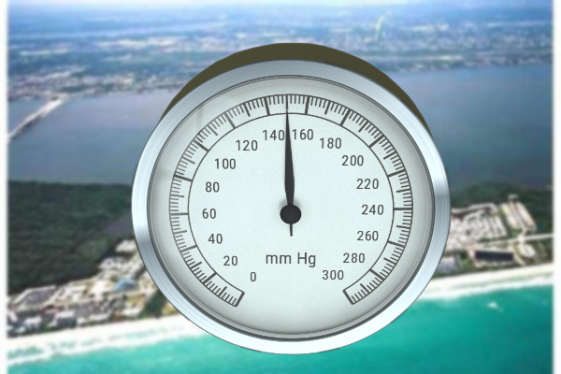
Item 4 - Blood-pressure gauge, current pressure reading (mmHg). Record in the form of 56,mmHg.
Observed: 150,mmHg
